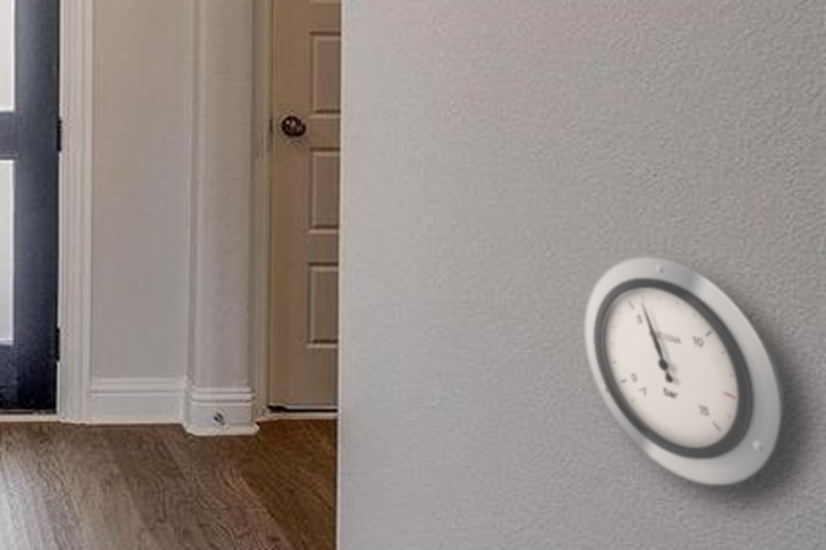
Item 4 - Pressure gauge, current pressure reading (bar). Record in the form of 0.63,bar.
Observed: 6,bar
